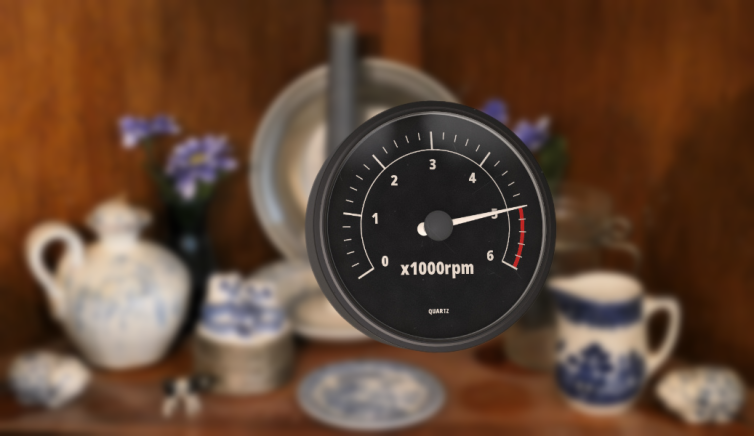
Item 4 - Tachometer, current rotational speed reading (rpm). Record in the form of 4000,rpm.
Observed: 5000,rpm
